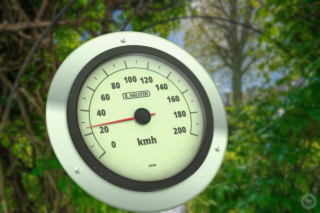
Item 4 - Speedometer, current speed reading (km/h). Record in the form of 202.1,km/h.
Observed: 25,km/h
